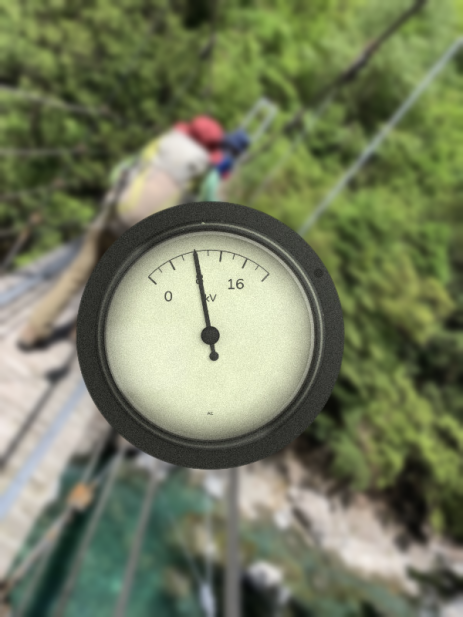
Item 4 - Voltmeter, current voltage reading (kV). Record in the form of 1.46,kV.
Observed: 8,kV
